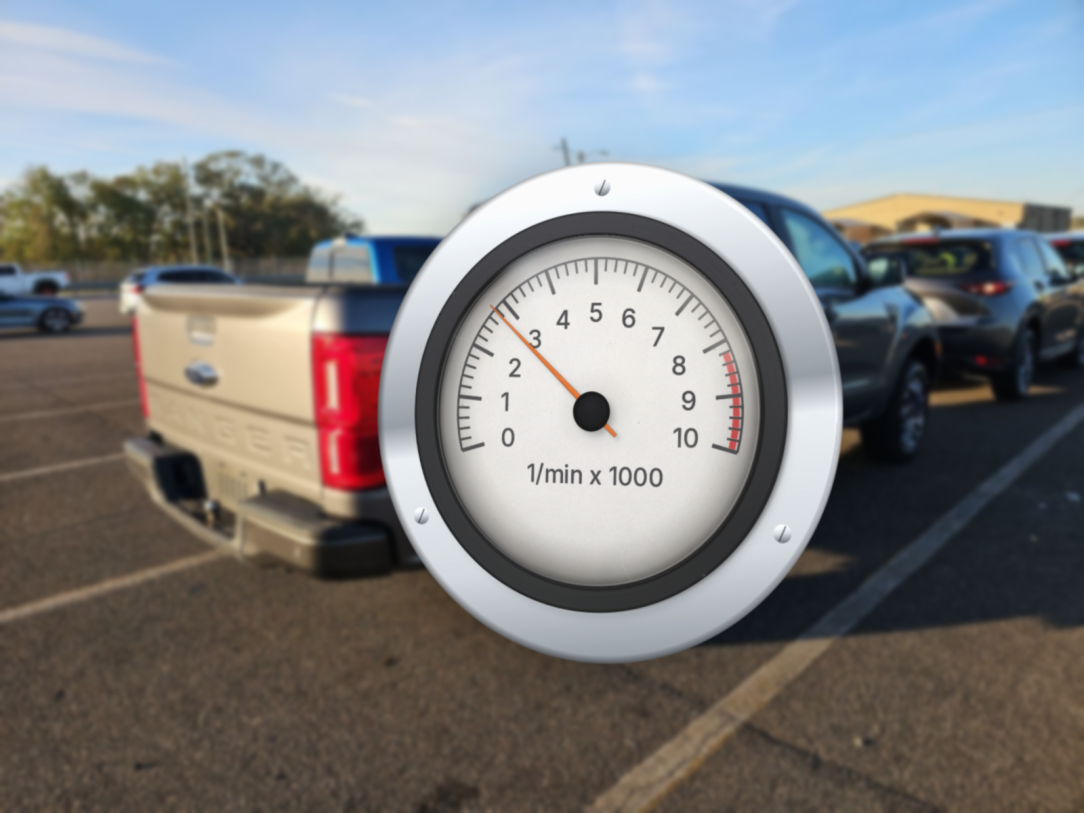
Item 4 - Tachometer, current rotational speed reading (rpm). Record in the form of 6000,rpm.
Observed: 2800,rpm
